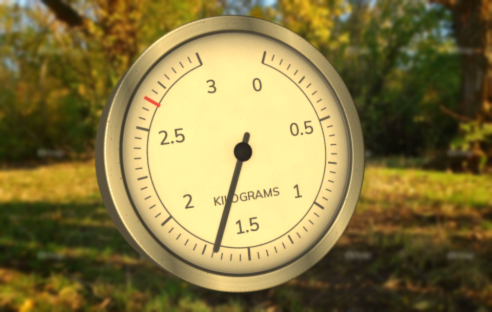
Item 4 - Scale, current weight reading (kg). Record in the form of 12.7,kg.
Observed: 1.7,kg
